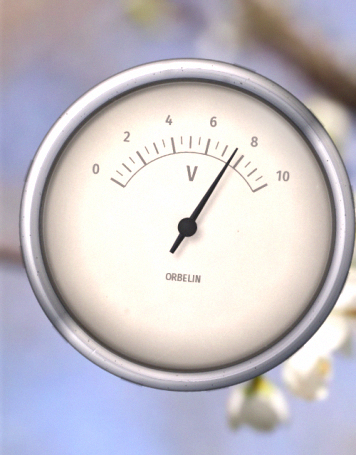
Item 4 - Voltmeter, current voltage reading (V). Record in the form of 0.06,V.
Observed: 7.5,V
